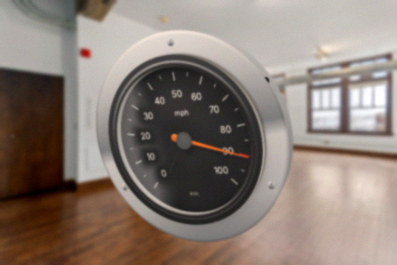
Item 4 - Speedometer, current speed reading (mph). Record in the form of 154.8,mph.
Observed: 90,mph
